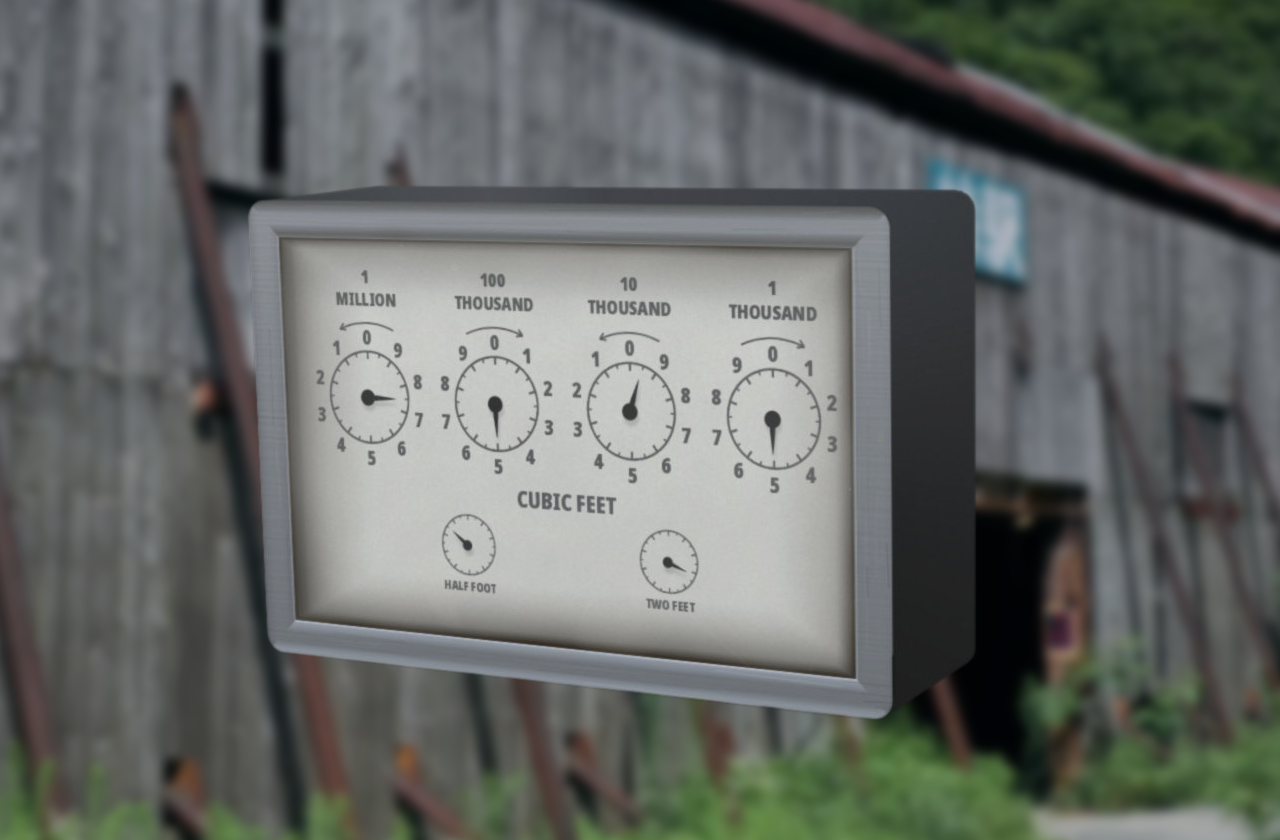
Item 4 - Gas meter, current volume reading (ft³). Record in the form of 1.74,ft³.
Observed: 749500,ft³
